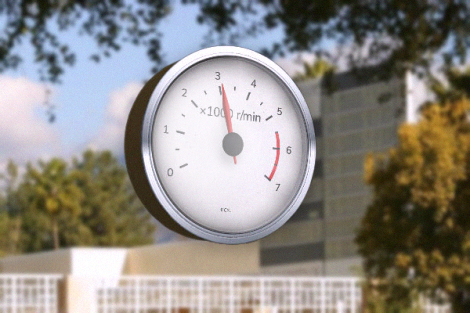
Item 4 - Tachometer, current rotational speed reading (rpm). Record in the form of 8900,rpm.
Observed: 3000,rpm
